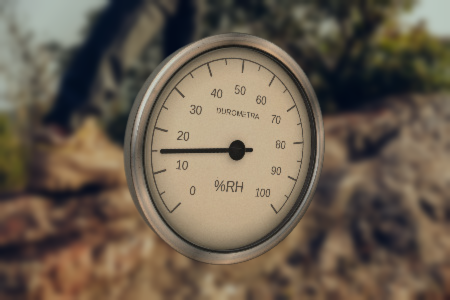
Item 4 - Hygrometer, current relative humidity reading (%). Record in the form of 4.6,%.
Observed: 15,%
